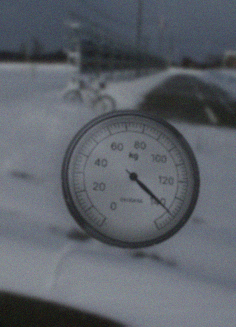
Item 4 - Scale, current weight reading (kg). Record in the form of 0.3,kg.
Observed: 140,kg
